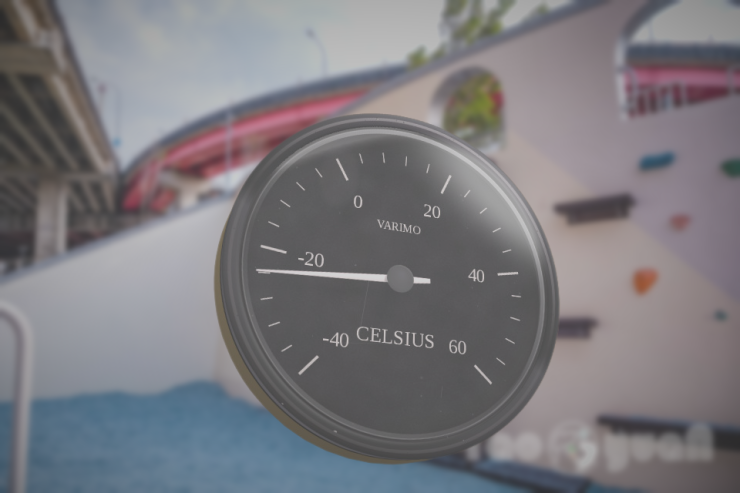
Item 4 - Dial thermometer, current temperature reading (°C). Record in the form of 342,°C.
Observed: -24,°C
